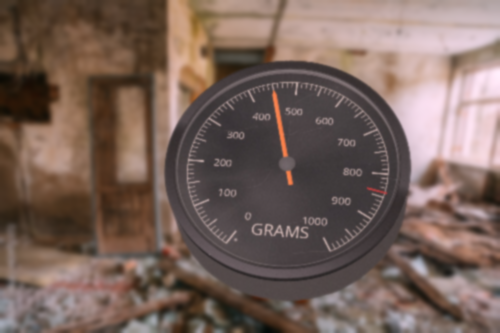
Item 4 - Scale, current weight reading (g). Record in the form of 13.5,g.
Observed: 450,g
